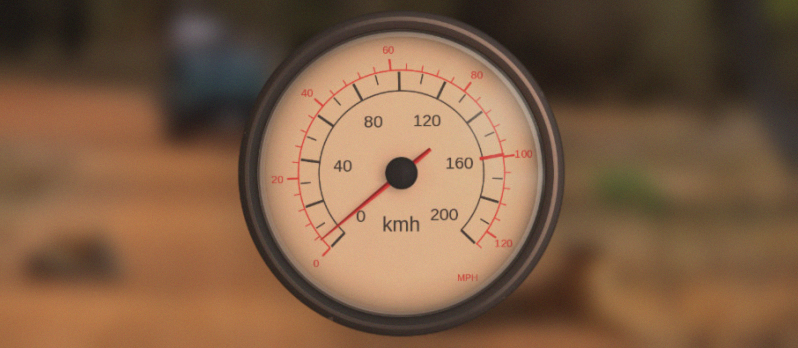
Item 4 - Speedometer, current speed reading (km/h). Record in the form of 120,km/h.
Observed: 5,km/h
